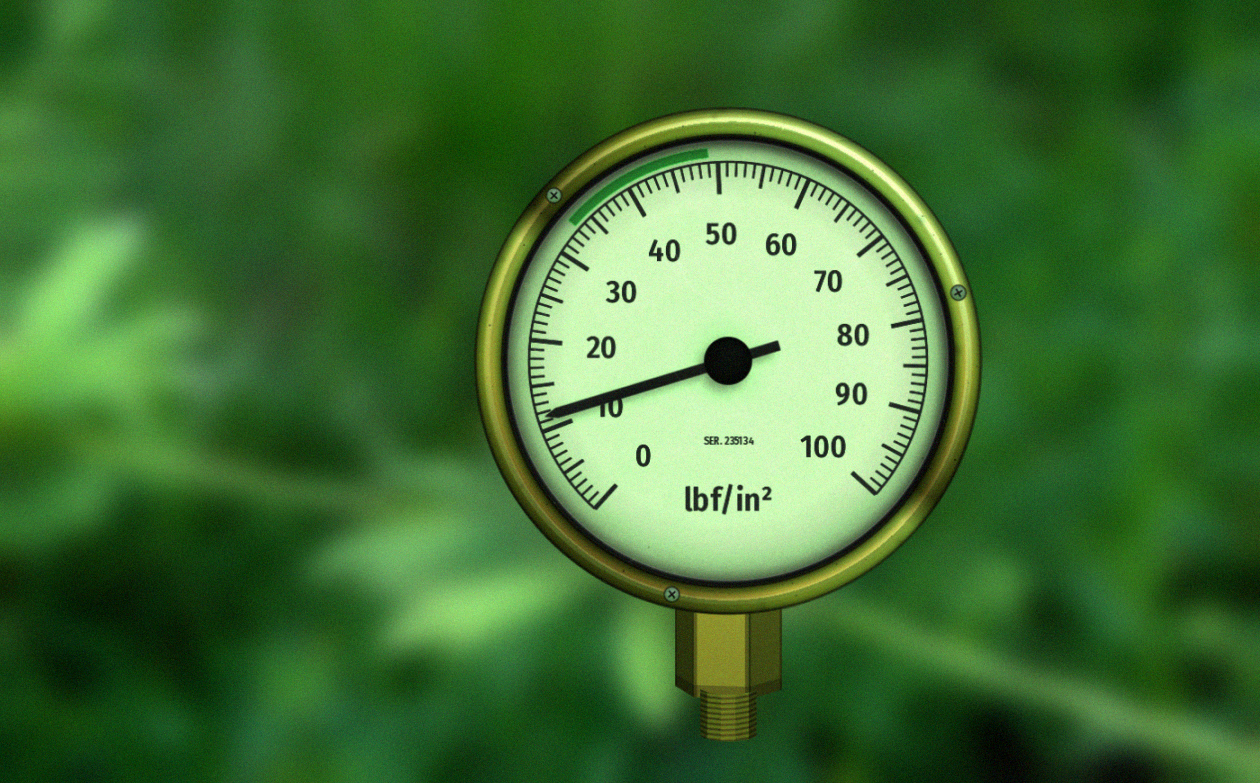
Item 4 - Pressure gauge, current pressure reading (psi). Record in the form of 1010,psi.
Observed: 11.5,psi
